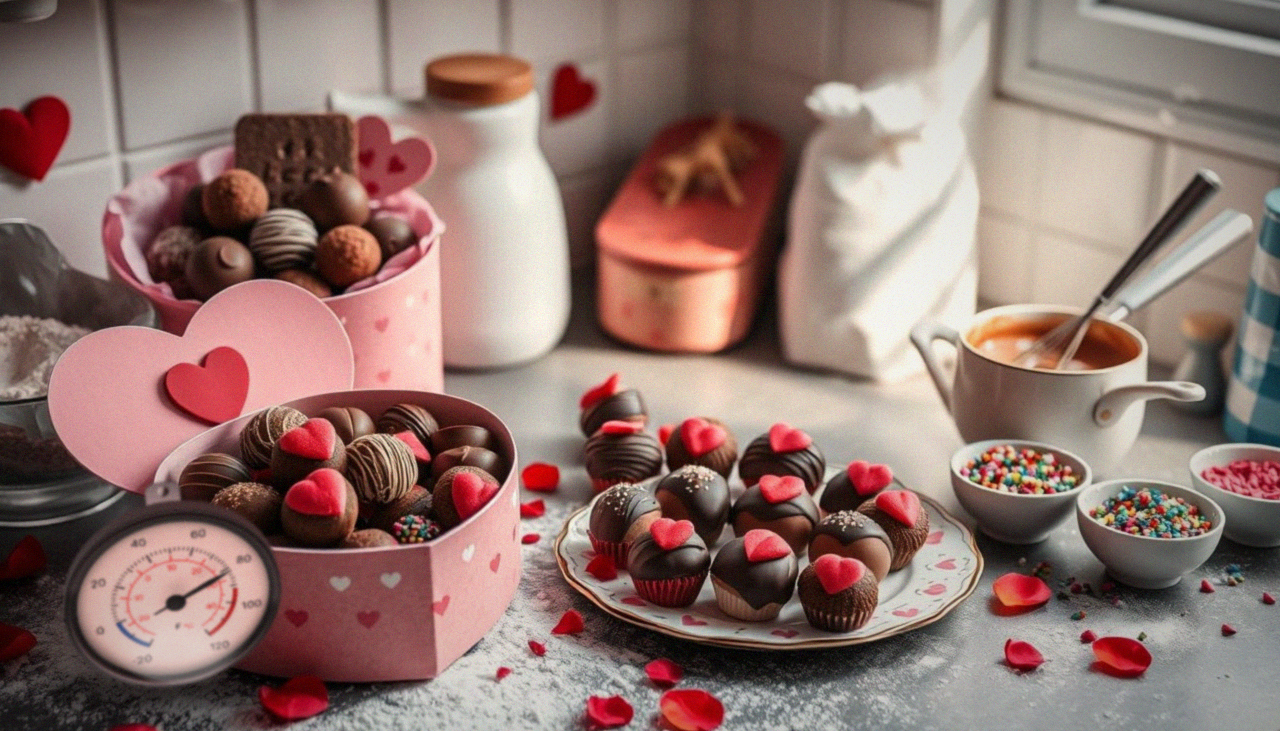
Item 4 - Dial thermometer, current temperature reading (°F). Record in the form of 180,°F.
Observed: 80,°F
